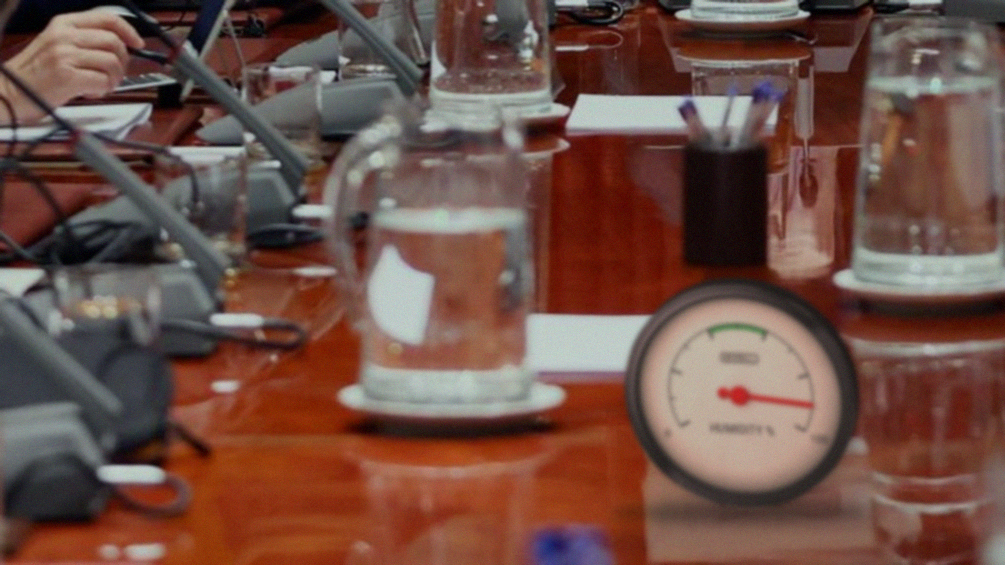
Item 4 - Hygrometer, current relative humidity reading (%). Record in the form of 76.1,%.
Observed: 90,%
